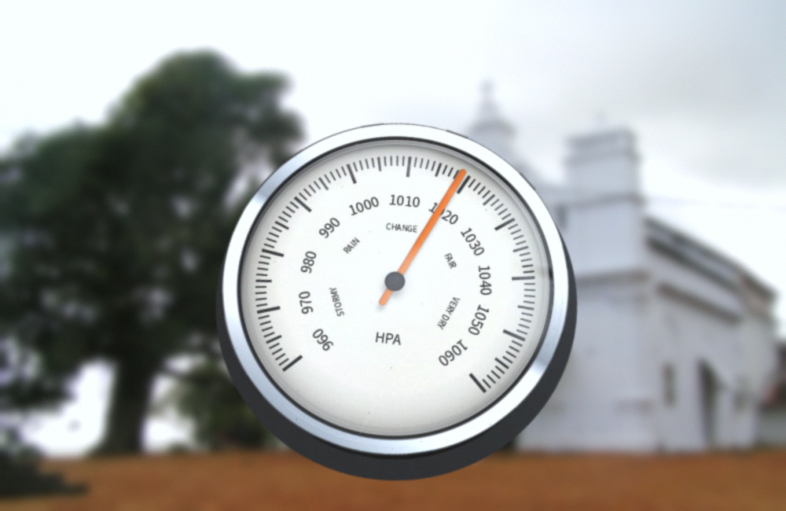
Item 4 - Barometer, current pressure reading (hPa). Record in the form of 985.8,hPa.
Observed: 1019,hPa
